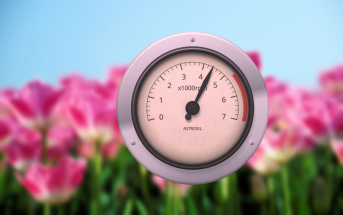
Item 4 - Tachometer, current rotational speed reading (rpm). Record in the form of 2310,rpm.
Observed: 4400,rpm
